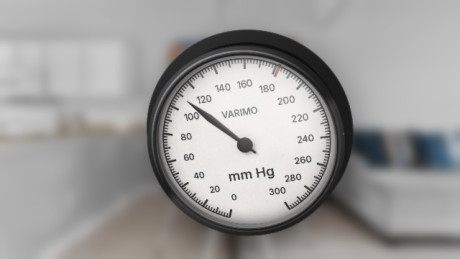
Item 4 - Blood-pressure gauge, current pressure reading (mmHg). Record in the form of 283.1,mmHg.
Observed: 110,mmHg
